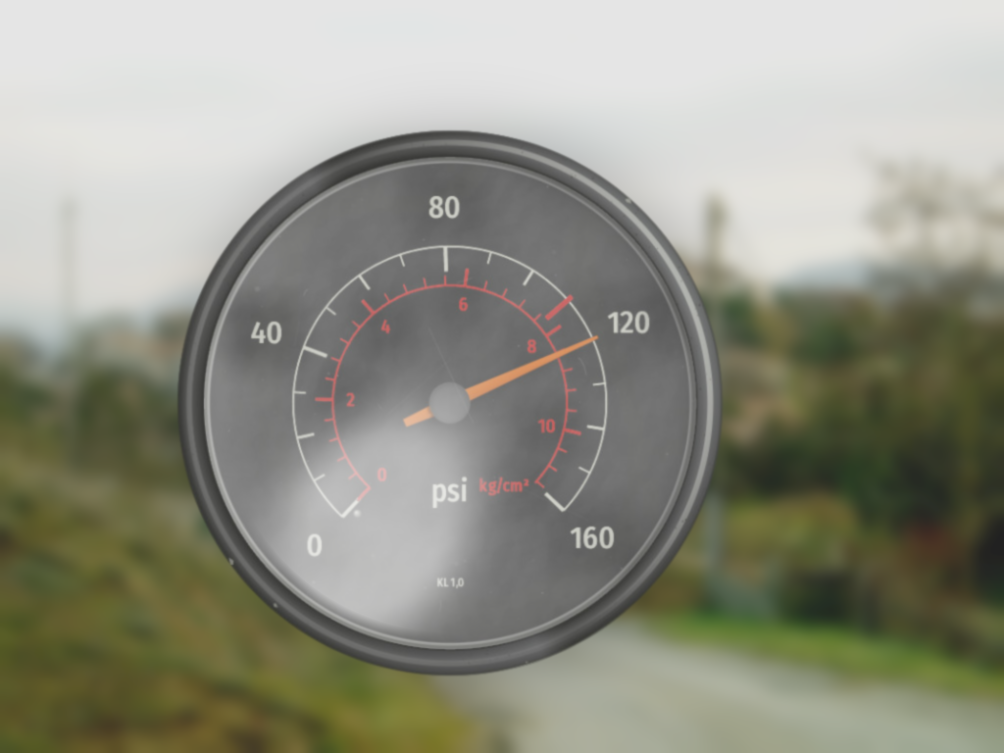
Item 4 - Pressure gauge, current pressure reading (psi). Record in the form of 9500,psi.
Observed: 120,psi
